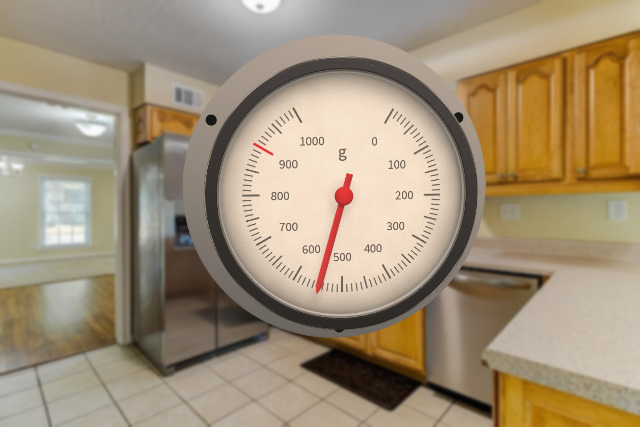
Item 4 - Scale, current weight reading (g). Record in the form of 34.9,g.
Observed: 550,g
